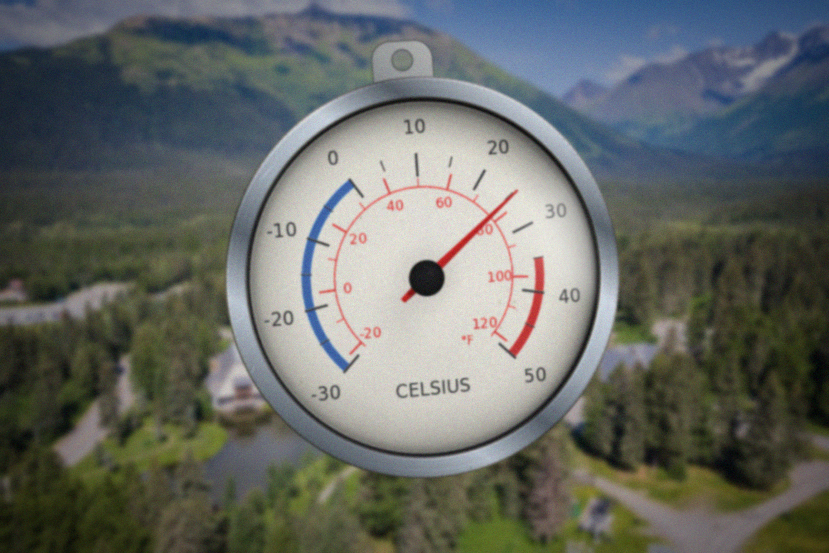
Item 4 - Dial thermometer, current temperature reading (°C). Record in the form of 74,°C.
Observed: 25,°C
